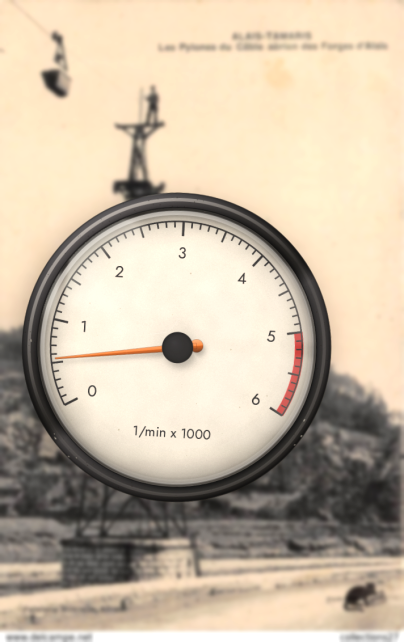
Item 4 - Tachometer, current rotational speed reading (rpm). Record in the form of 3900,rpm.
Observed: 550,rpm
